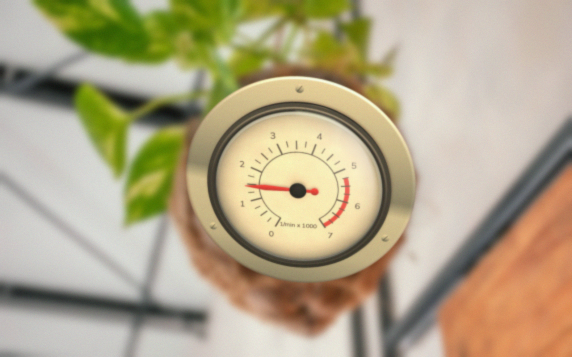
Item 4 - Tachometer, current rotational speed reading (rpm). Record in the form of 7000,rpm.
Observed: 1500,rpm
